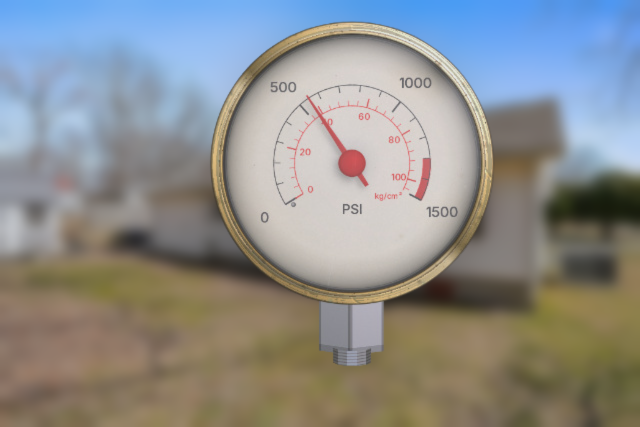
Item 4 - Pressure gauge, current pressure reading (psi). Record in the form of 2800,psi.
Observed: 550,psi
